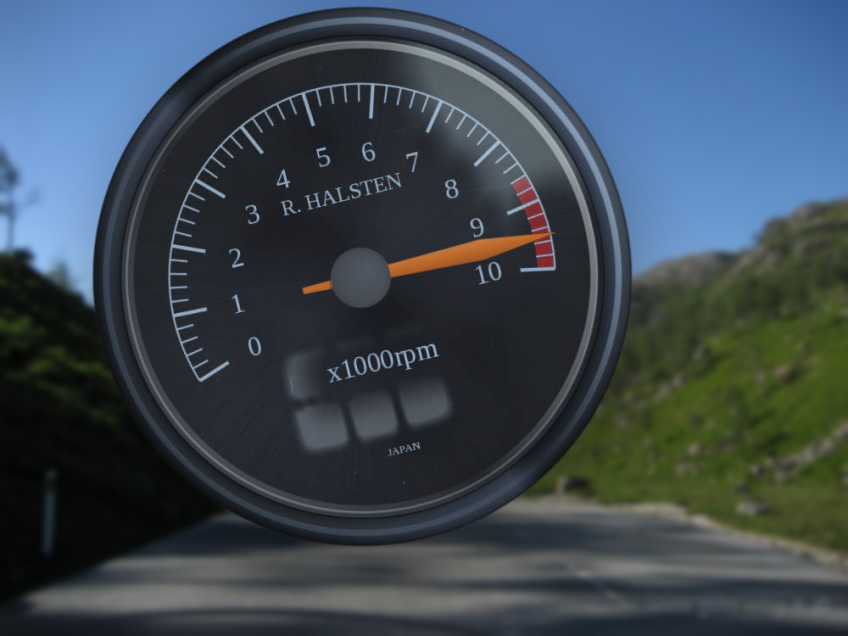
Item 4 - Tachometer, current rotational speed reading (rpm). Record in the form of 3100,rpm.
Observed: 9500,rpm
